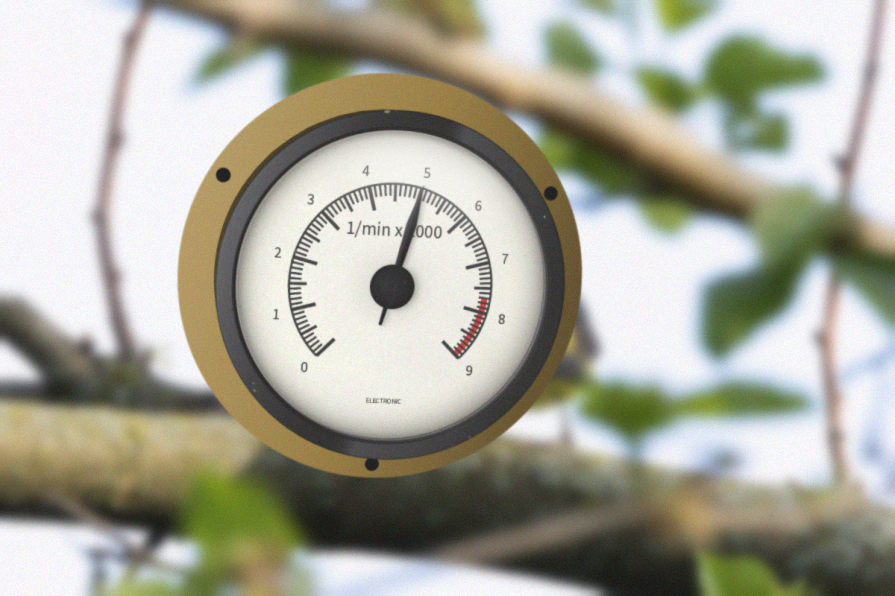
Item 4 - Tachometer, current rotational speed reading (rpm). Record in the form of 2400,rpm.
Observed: 5000,rpm
